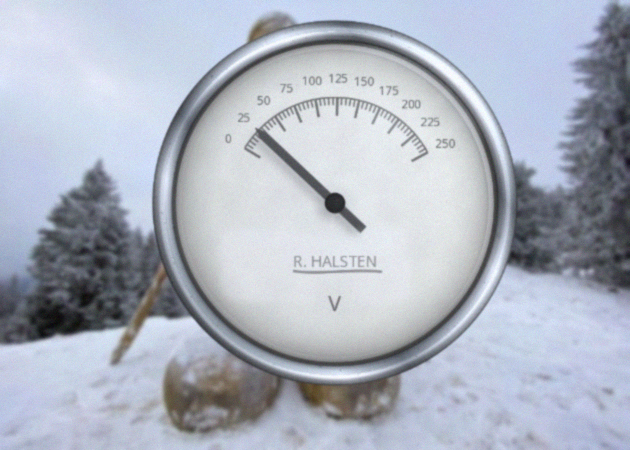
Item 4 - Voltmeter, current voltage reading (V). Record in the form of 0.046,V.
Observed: 25,V
